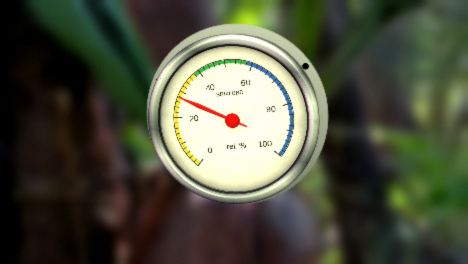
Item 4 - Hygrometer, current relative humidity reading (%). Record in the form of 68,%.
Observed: 28,%
